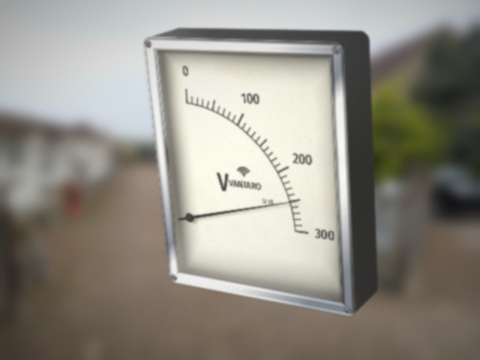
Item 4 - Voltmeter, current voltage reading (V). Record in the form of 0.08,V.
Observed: 250,V
